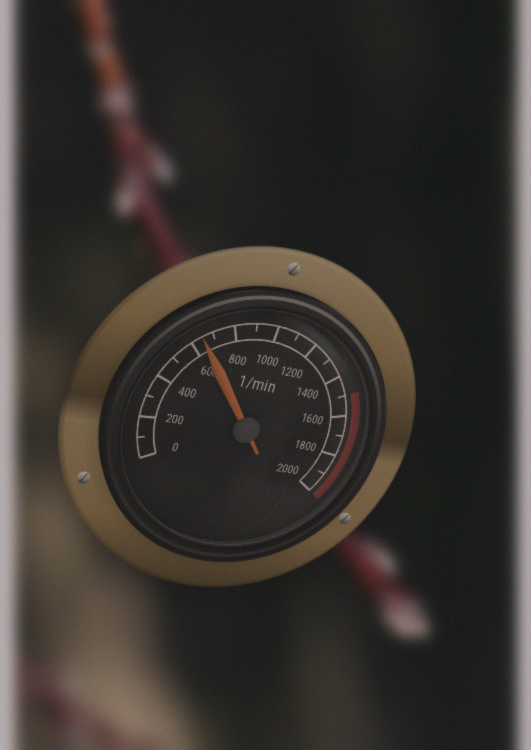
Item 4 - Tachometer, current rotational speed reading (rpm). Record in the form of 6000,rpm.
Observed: 650,rpm
